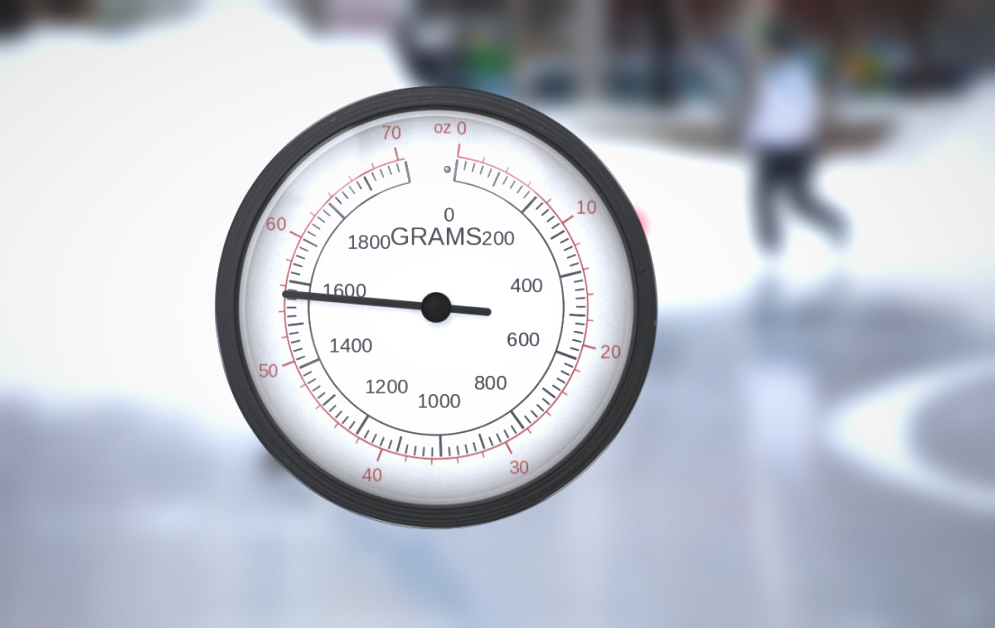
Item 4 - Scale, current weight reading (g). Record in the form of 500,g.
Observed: 1570,g
